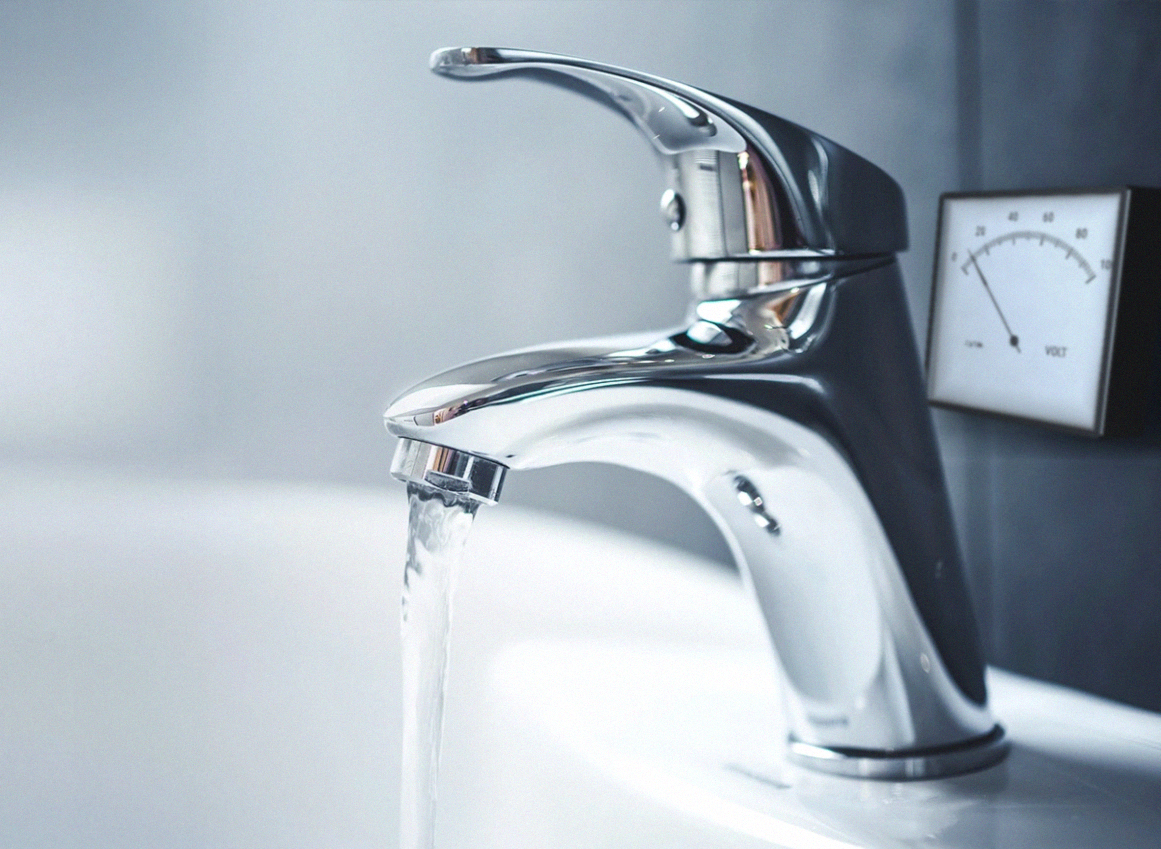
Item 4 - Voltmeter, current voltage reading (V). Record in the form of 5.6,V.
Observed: 10,V
